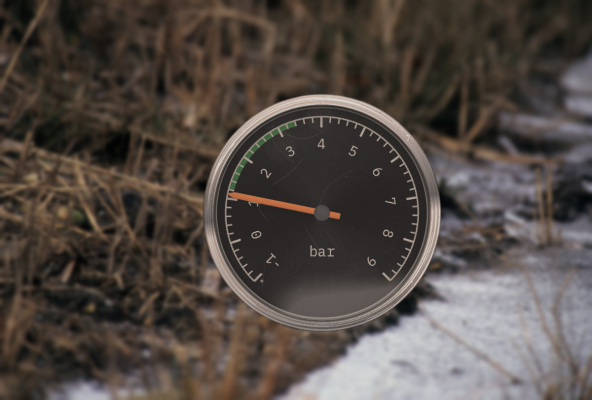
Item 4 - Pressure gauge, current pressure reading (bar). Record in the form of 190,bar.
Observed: 1.1,bar
